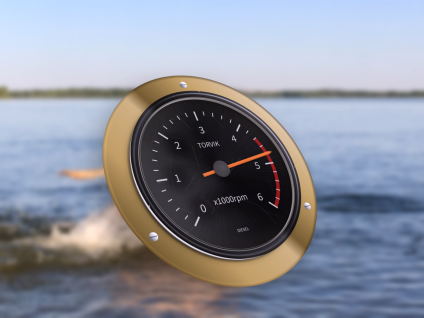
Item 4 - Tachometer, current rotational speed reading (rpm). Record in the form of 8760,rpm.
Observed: 4800,rpm
